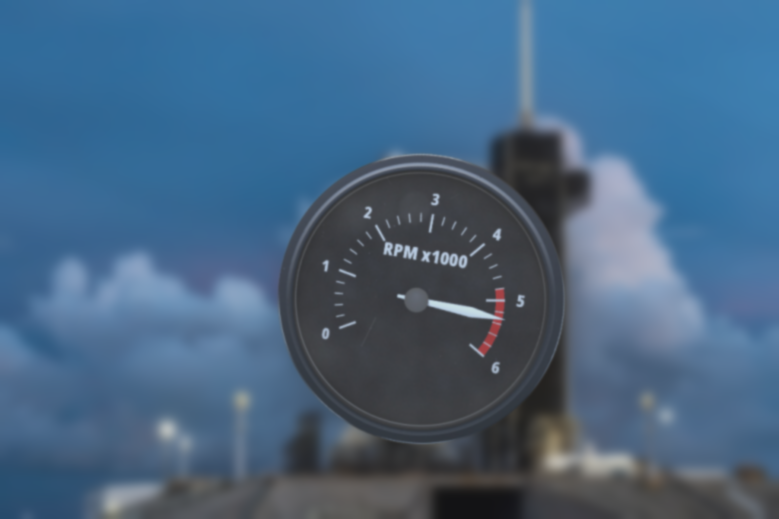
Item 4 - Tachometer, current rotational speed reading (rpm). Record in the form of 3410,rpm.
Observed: 5300,rpm
